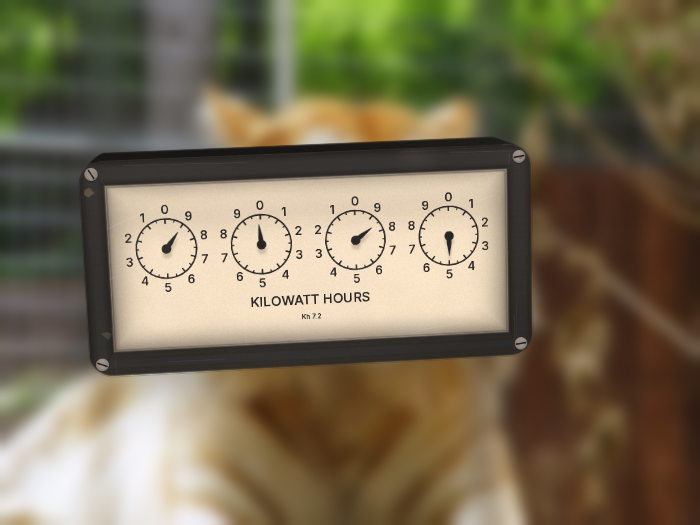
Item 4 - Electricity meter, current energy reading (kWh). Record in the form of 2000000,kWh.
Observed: 8985,kWh
